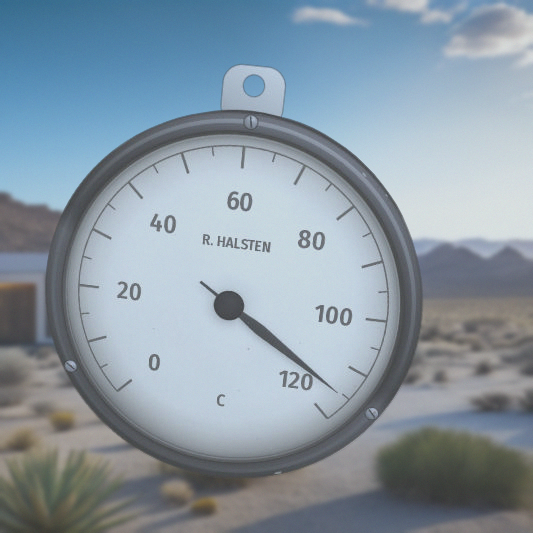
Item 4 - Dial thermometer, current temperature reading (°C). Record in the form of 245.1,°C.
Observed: 115,°C
